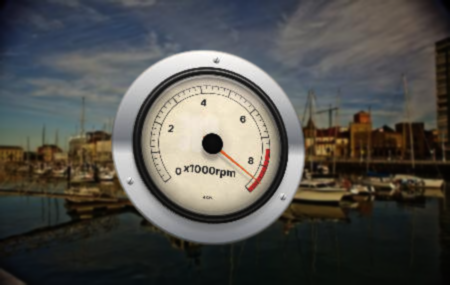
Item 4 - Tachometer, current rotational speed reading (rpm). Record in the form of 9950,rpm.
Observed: 8600,rpm
